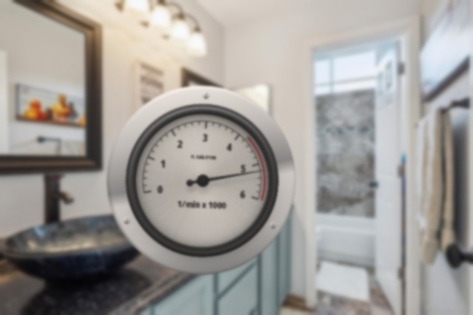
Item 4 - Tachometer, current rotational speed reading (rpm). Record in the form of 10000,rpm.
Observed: 5200,rpm
